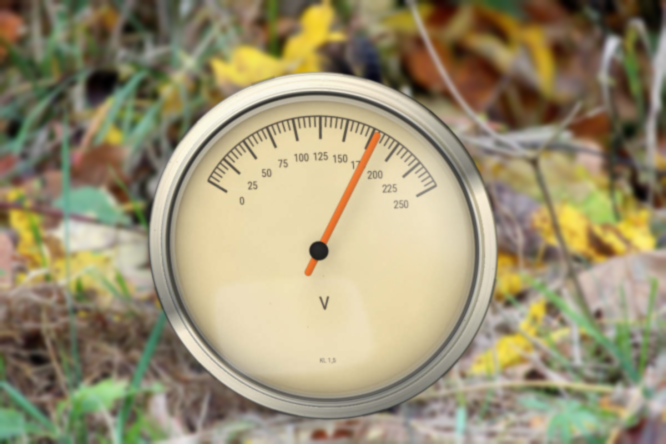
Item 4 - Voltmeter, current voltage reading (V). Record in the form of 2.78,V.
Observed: 180,V
